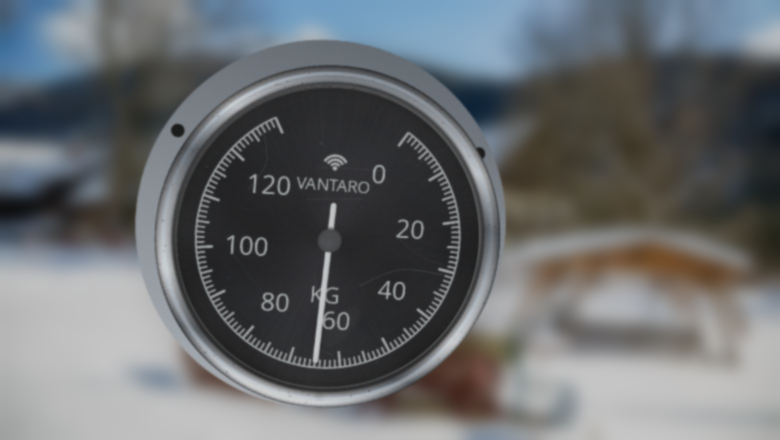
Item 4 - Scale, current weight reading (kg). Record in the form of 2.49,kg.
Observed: 65,kg
